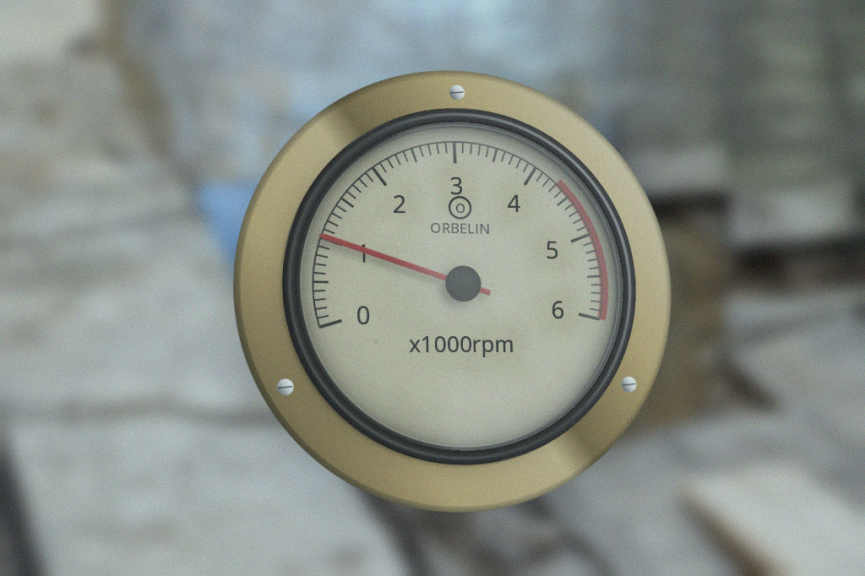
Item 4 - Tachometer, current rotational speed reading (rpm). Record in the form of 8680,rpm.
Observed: 1000,rpm
